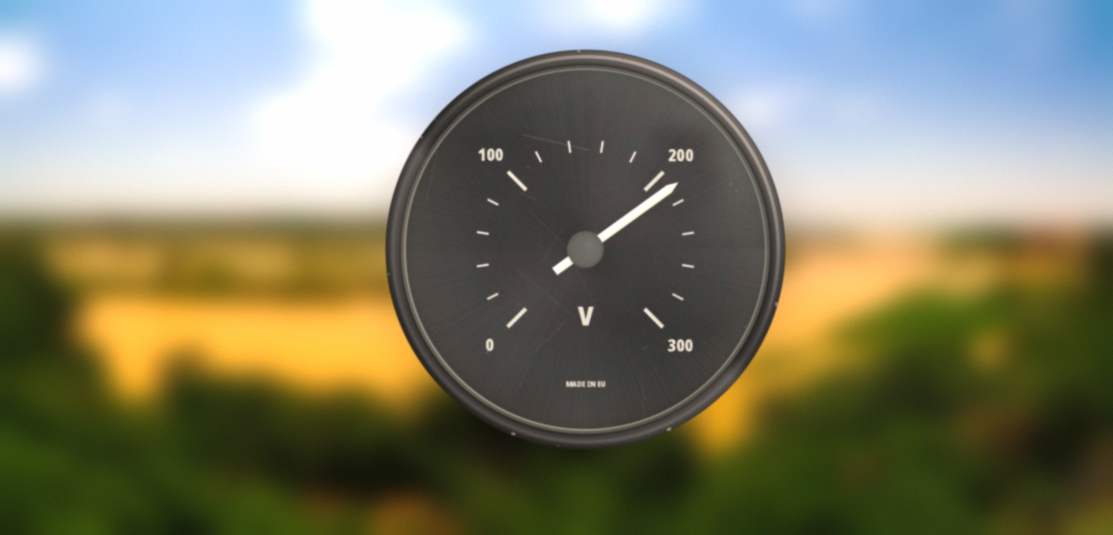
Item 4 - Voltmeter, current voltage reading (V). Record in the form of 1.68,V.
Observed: 210,V
